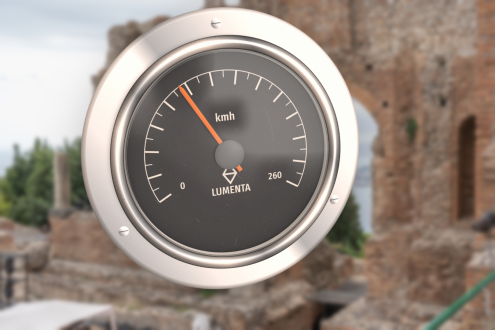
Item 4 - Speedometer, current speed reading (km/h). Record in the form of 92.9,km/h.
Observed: 95,km/h
